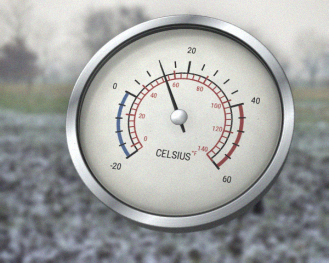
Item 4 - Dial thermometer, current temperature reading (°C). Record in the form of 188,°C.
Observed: 12,°C
